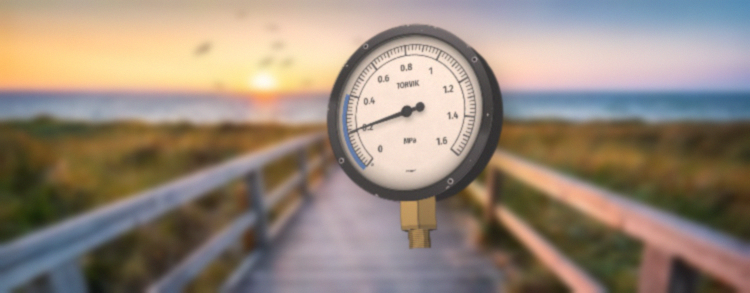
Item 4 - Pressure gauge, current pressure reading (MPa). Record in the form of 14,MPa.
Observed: 0.2,MPa
